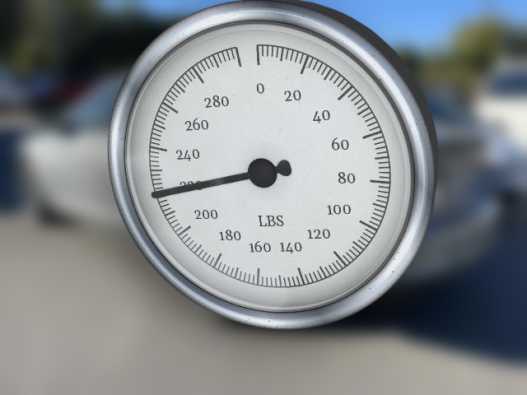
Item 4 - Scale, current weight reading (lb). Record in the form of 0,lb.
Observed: 220,lb
